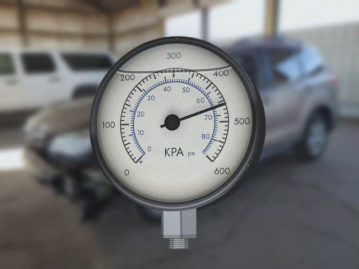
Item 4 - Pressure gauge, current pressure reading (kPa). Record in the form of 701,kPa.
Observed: 460,kPa
